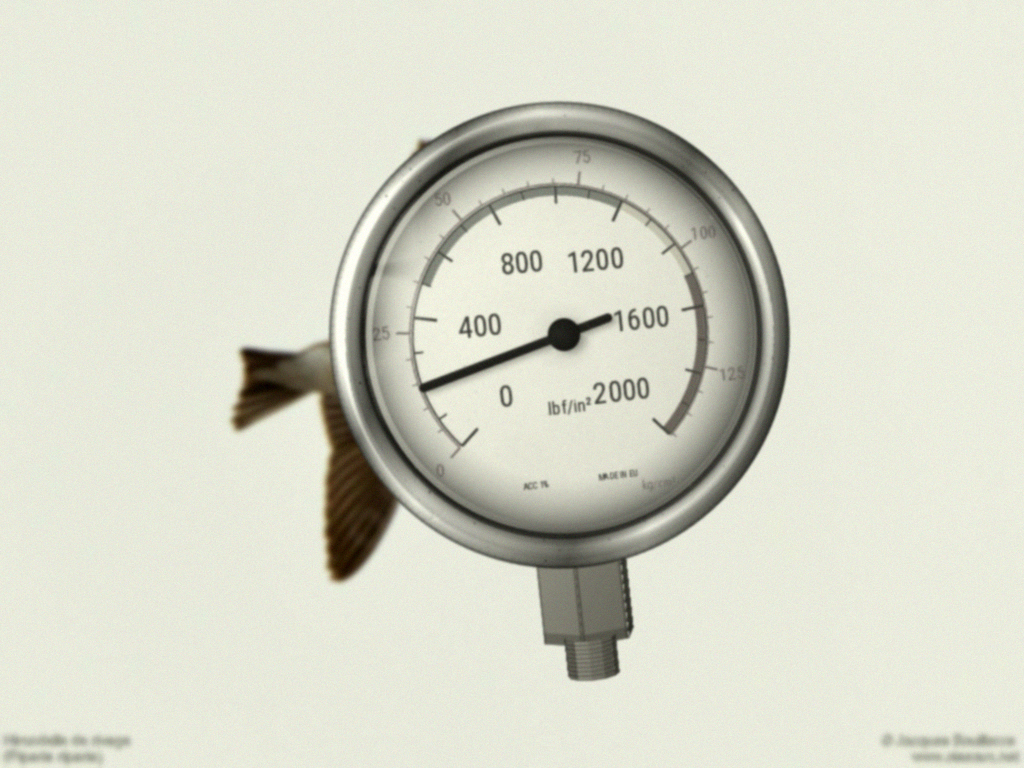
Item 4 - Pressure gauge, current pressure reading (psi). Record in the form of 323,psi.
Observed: 200,psi
